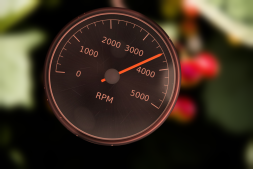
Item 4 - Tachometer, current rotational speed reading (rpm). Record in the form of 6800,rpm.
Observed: 3600,rpm
